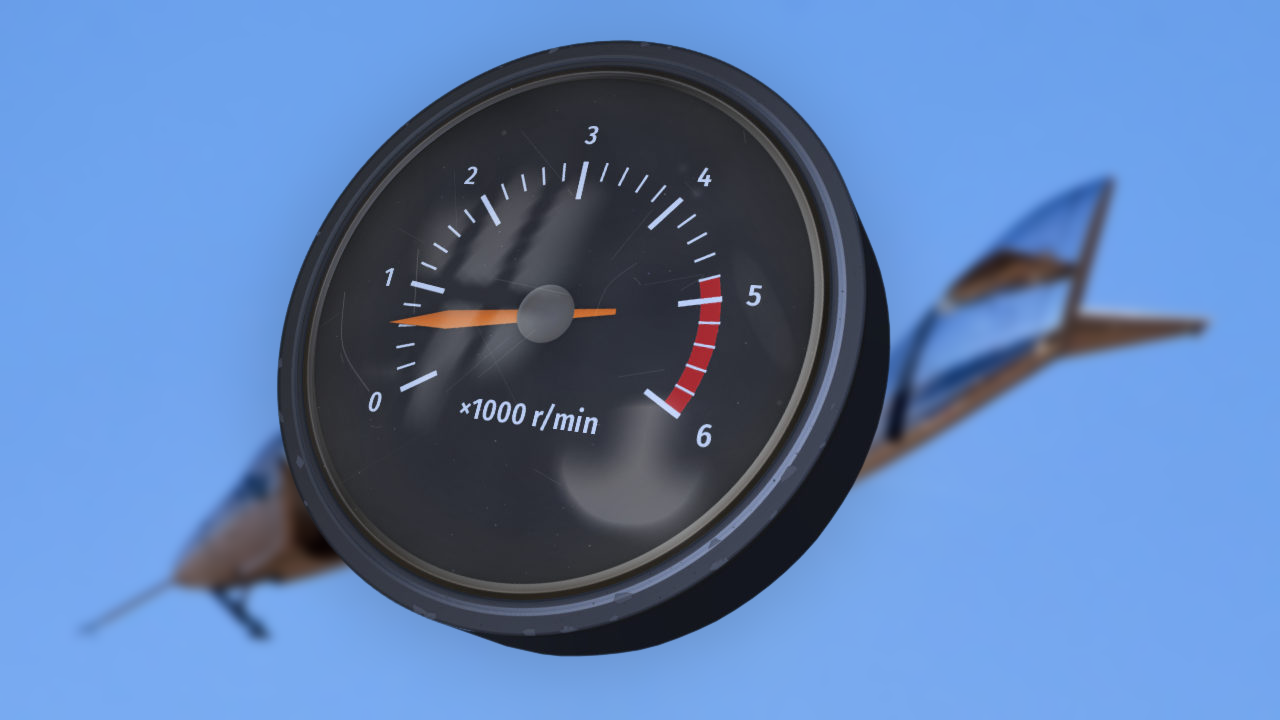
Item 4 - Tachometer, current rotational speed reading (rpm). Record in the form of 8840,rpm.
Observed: 600,rpm
